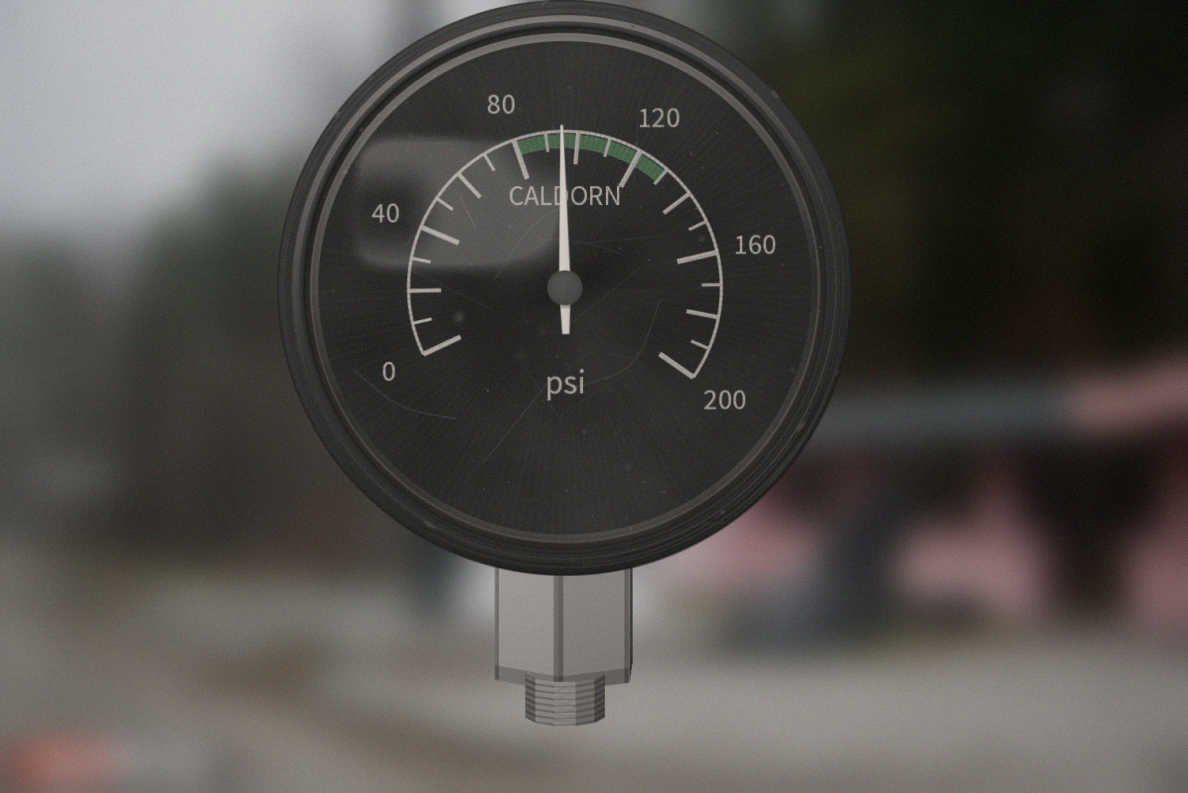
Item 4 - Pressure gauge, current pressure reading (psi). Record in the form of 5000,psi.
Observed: 95,psi
